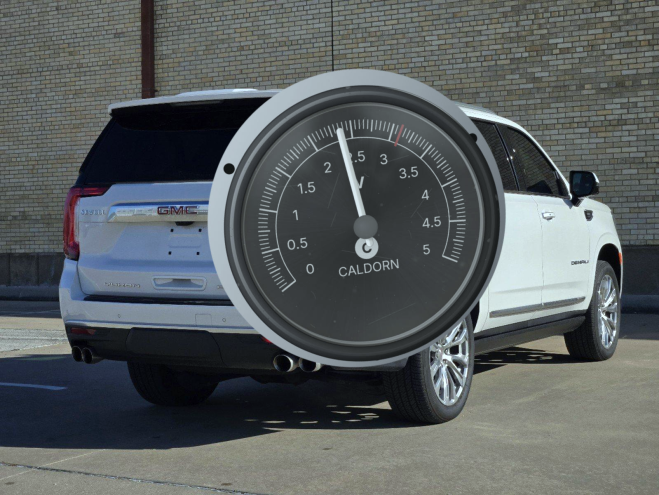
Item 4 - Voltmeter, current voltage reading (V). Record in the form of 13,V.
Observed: 2.35,V
